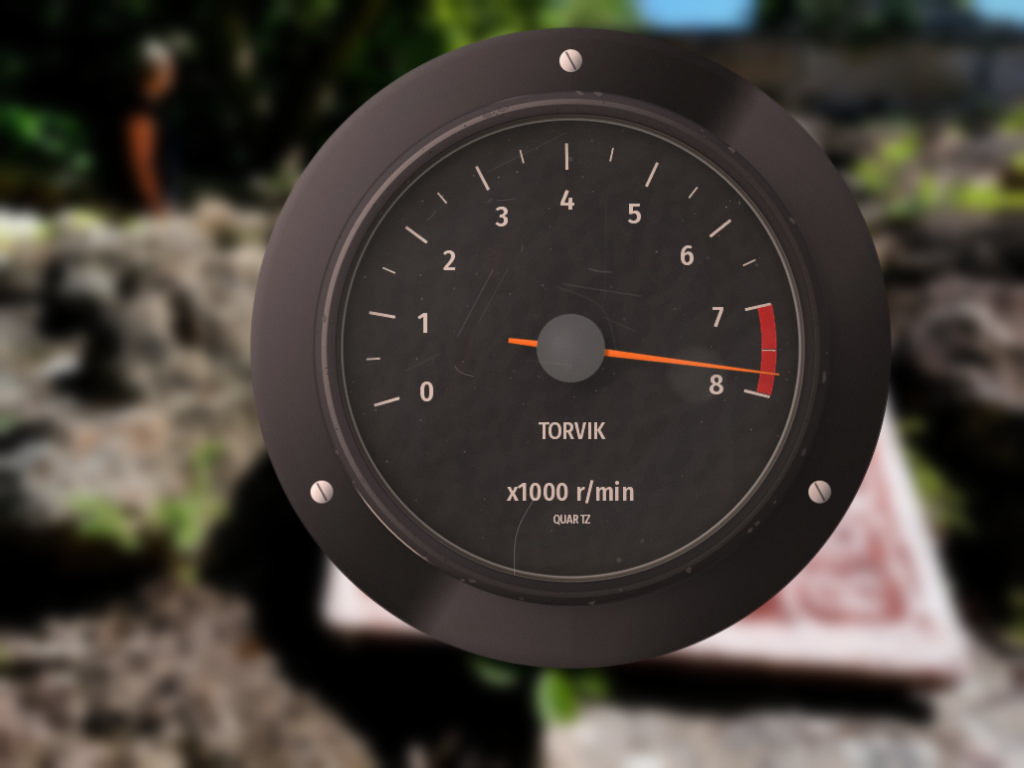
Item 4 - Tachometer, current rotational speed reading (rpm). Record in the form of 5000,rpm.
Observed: 7750,rpm
